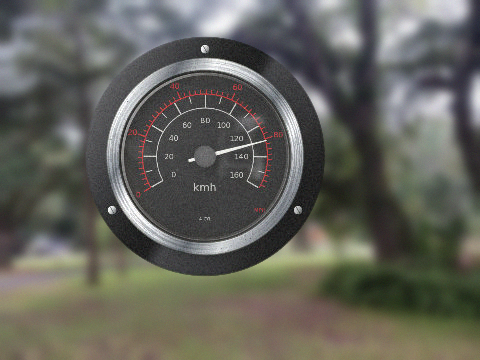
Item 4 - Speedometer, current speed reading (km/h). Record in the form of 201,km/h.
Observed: 130,km/h
